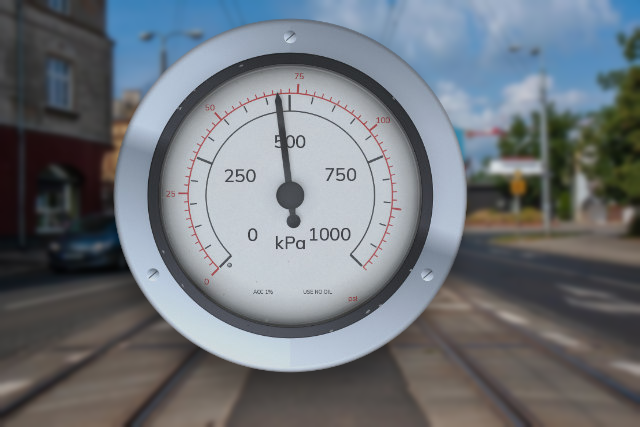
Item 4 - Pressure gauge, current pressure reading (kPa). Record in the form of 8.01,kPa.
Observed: 475,kPa
